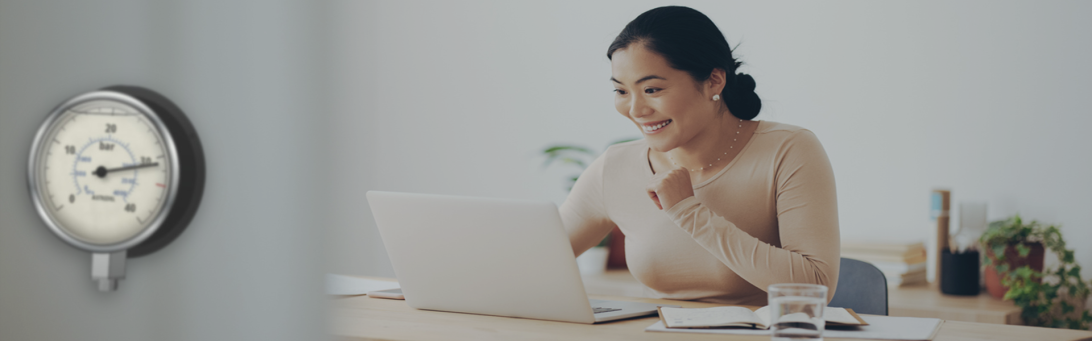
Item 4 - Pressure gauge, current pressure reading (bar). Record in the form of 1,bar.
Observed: 31,bar
